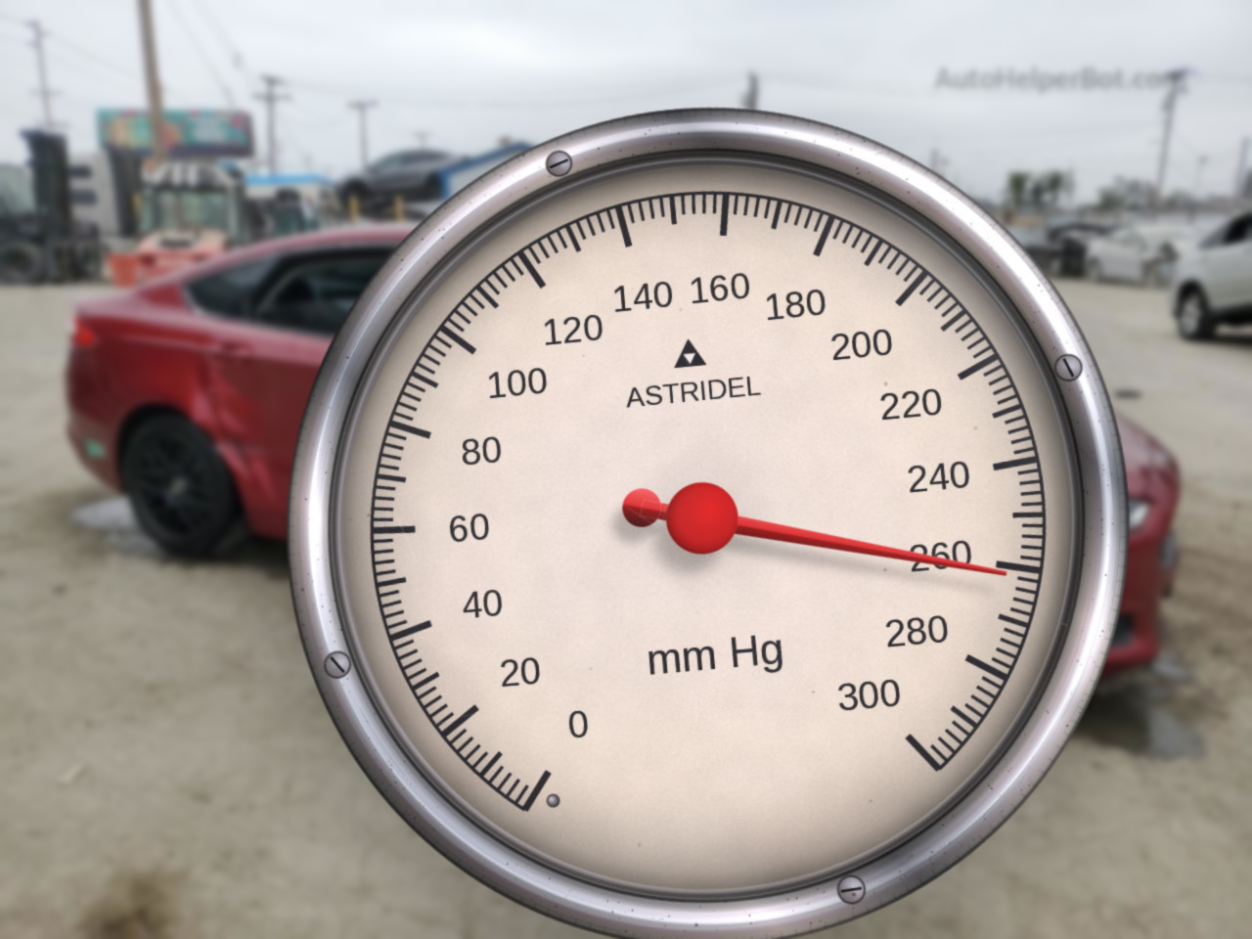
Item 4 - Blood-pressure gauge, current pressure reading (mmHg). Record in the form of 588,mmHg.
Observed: 262,mmHg
